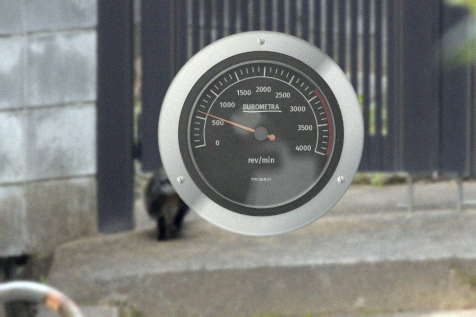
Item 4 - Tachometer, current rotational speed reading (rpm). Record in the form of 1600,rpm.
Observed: 600,rpm
